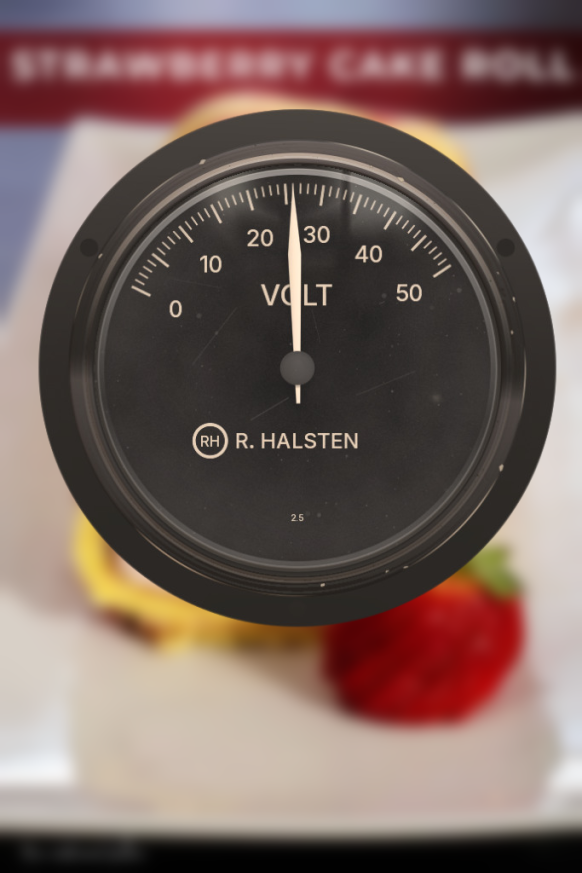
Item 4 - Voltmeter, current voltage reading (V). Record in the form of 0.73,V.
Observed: 26,V
